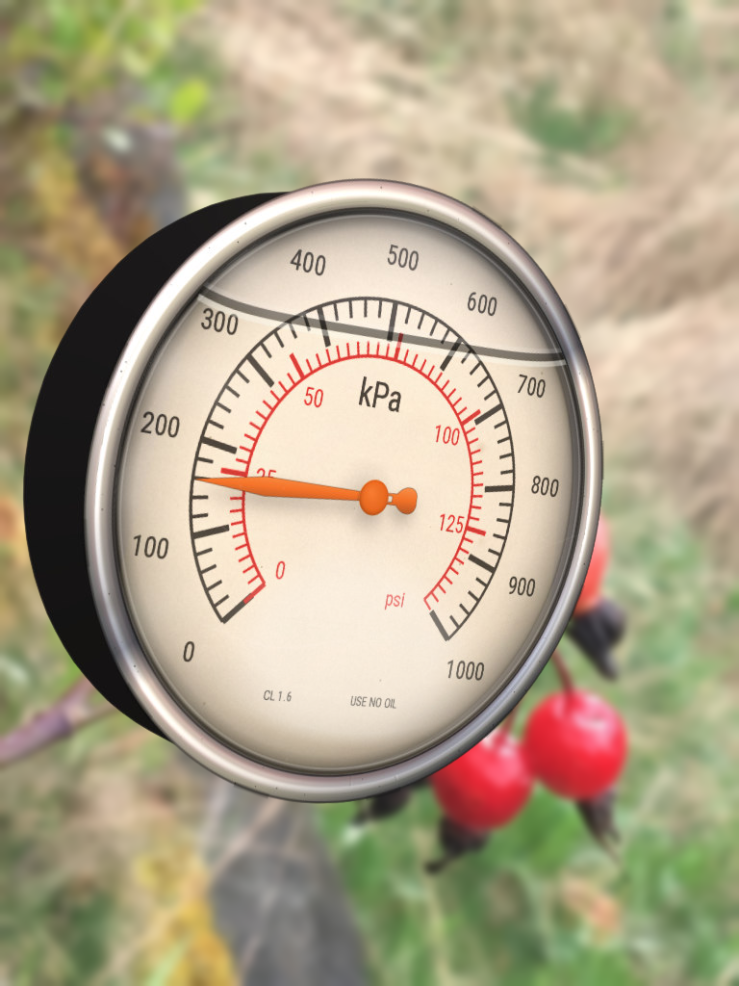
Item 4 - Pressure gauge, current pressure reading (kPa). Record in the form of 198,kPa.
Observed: 160,kPa
